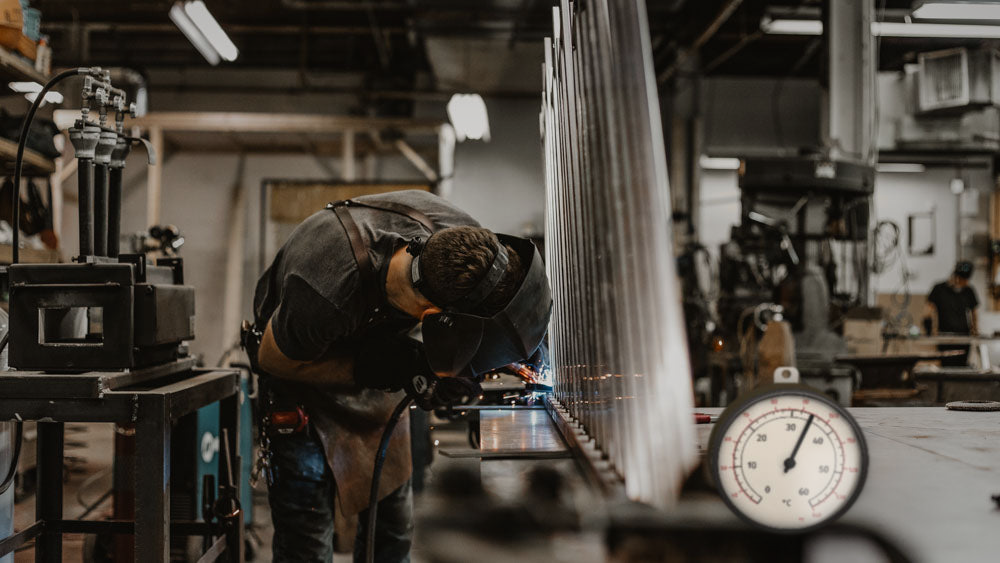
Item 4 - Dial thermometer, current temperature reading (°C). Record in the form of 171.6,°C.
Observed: 34,°C
